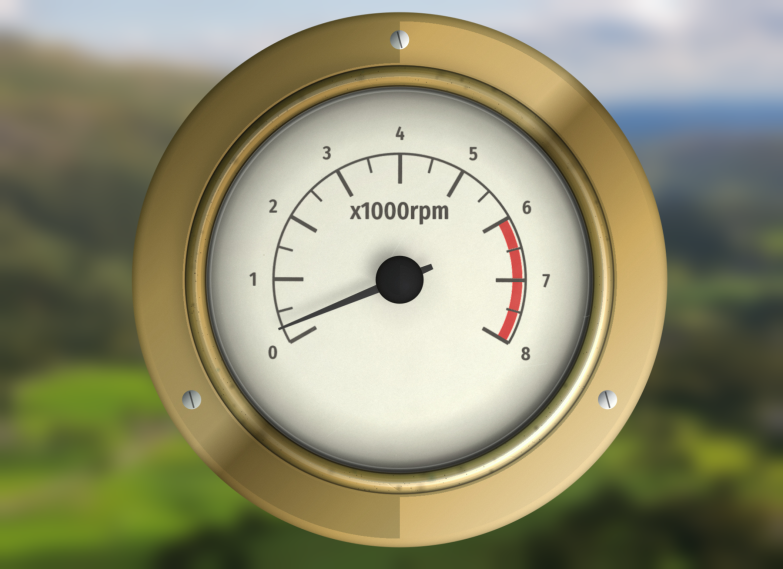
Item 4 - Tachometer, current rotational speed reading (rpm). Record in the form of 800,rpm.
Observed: 250,rpm
